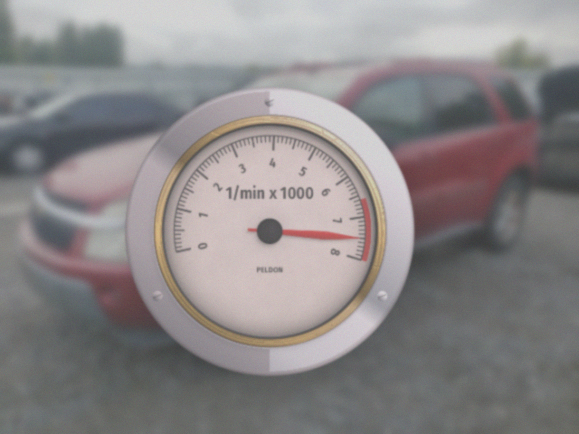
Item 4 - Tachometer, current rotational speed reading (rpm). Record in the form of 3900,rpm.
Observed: 7500,rpm
